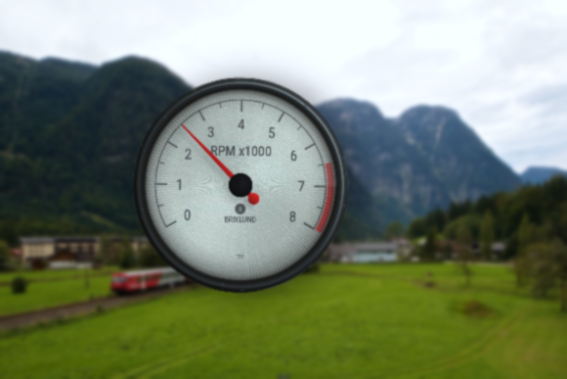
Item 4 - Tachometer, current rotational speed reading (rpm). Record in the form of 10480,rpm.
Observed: 2500,rpm
